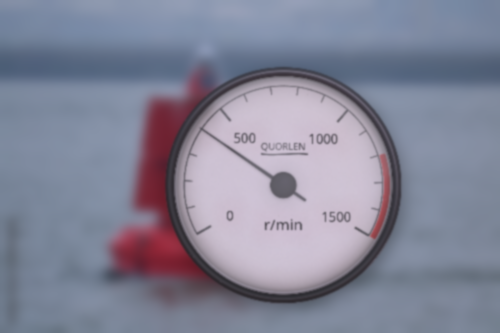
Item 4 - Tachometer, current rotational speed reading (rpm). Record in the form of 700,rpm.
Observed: 400,rpm
